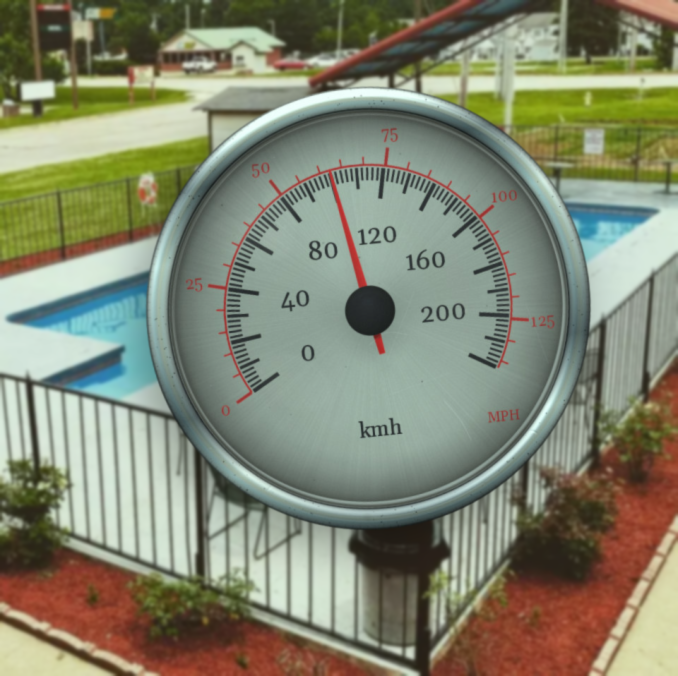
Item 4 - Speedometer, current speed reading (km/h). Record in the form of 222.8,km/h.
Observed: 100,km/h
